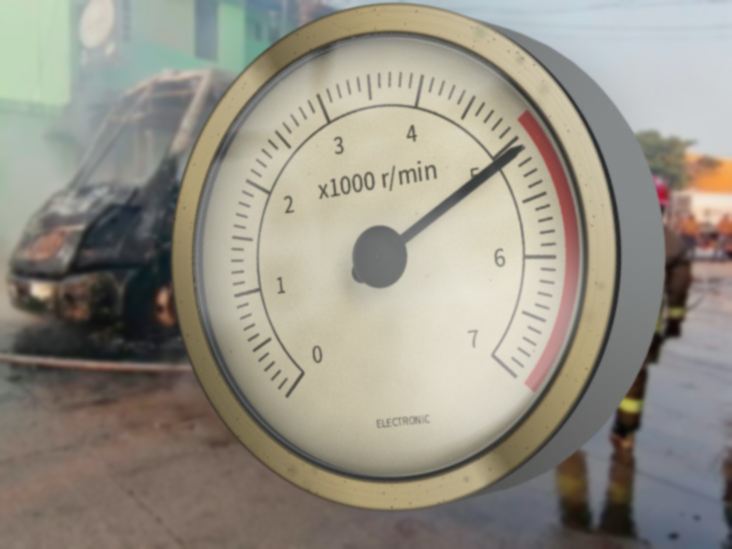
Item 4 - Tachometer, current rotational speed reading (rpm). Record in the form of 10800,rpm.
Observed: 5100,rpm
